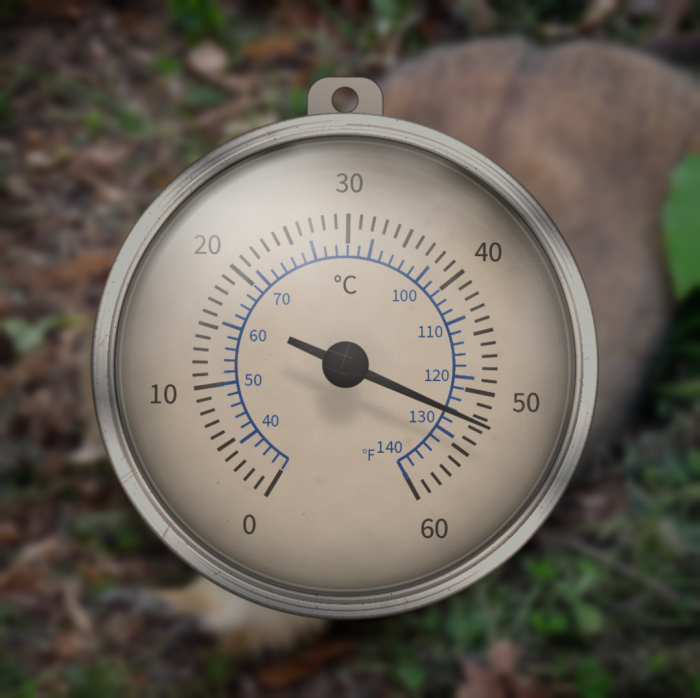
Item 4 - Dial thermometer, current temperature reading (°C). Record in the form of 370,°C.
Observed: 52.5,°C
